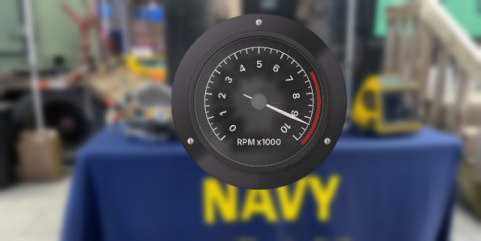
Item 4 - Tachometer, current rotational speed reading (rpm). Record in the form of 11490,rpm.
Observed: 9250,rpm
